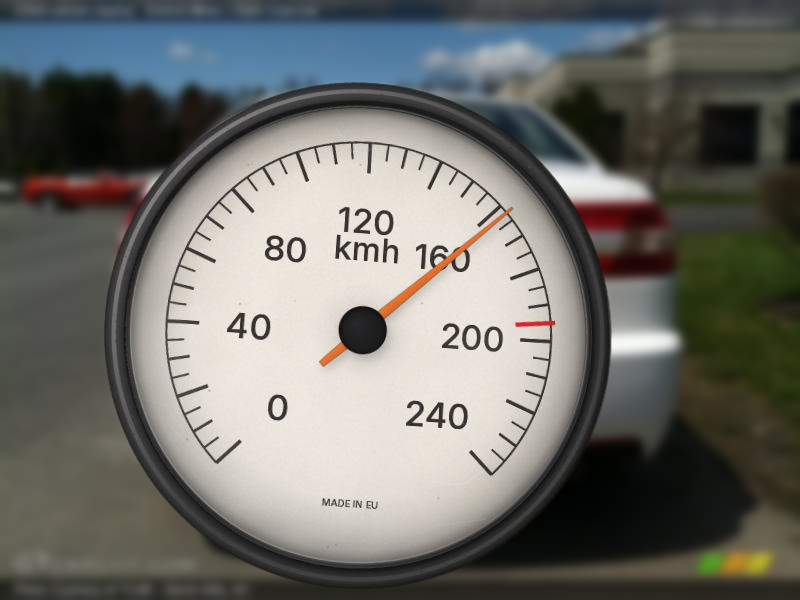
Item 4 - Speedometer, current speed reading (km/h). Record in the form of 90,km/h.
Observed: 162.5,km/h
